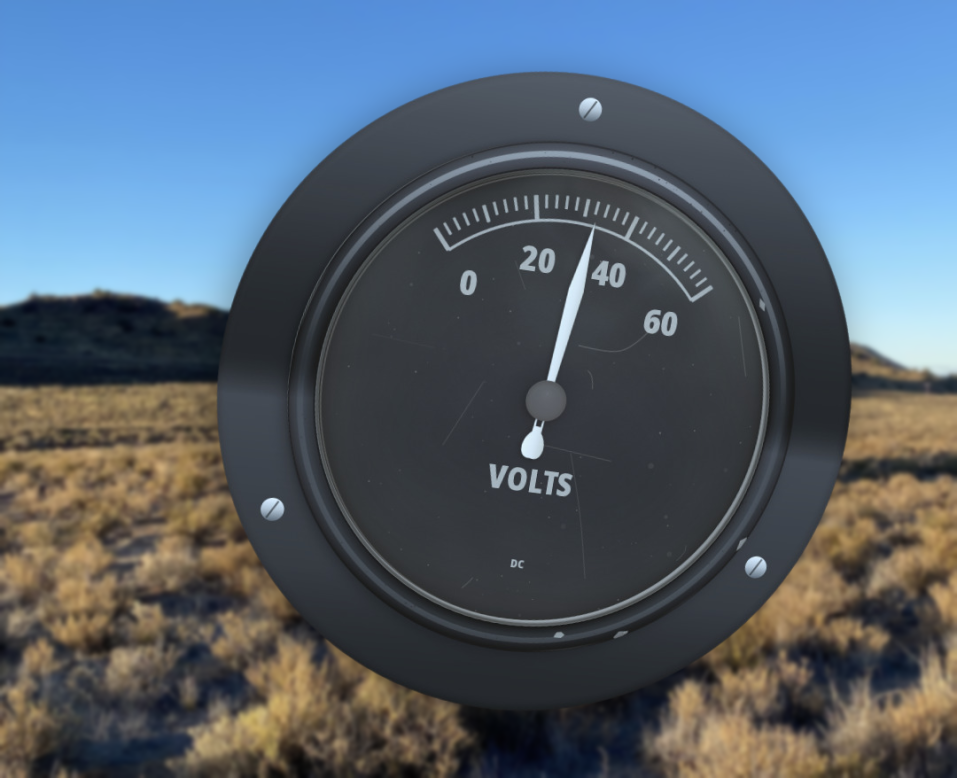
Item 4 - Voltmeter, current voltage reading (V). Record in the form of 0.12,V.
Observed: 32,V
